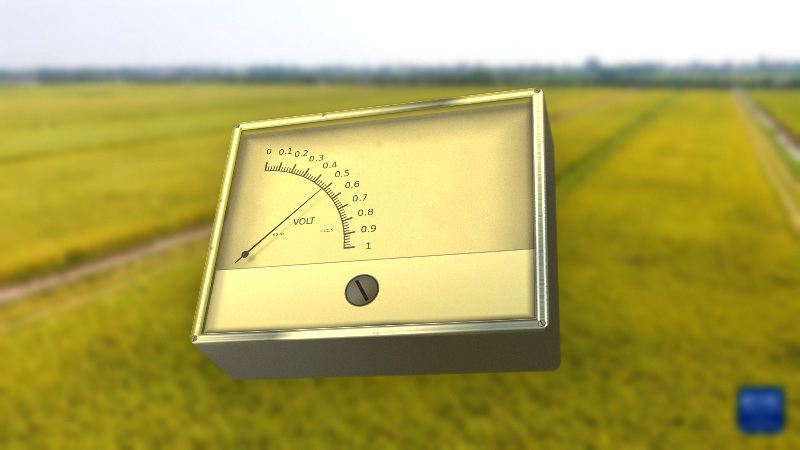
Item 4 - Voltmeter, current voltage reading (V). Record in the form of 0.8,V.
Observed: 0.5,V
